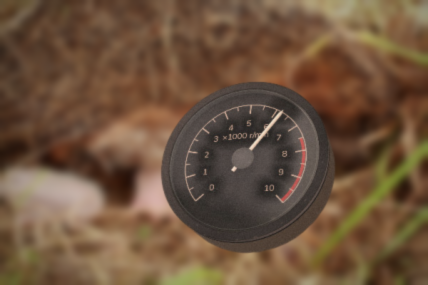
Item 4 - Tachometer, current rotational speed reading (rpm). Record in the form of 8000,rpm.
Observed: 6250,rpm
